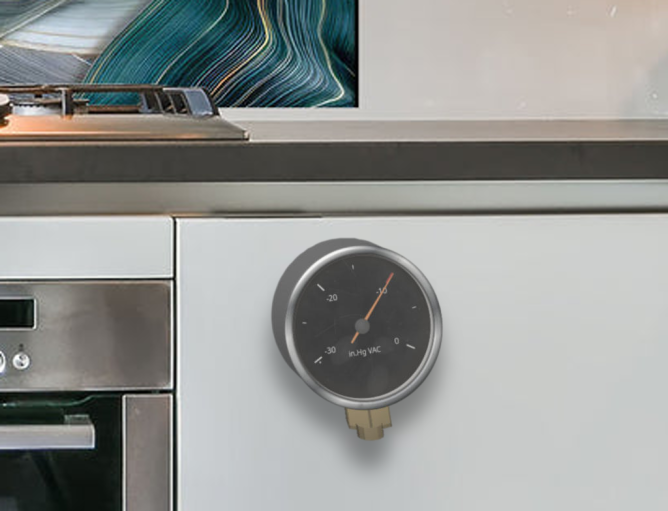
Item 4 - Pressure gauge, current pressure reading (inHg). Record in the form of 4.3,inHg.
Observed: -10,inHg
